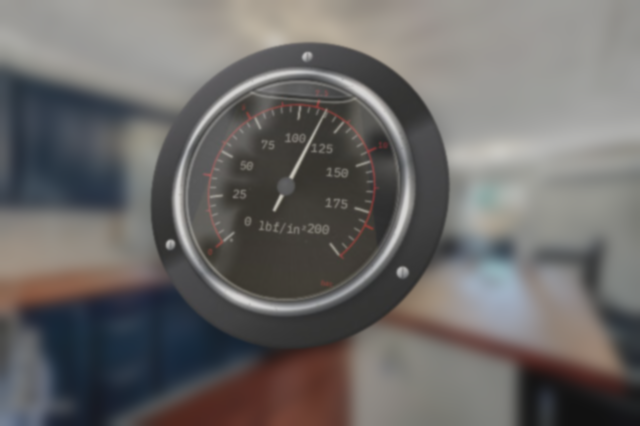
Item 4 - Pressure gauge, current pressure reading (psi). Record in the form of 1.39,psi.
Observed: 115,psi
